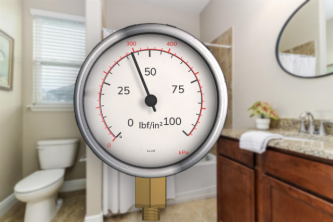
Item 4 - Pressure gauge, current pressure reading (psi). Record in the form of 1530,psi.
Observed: 42.5,psi
